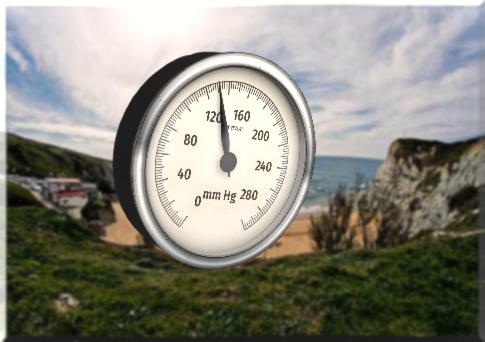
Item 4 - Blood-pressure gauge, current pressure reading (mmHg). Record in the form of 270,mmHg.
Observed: 130,mmHg
